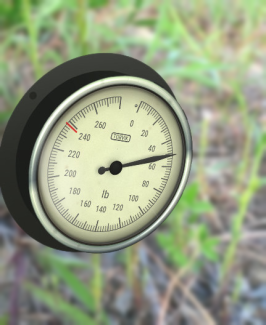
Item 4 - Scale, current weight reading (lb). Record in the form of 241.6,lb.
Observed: 50,lb
